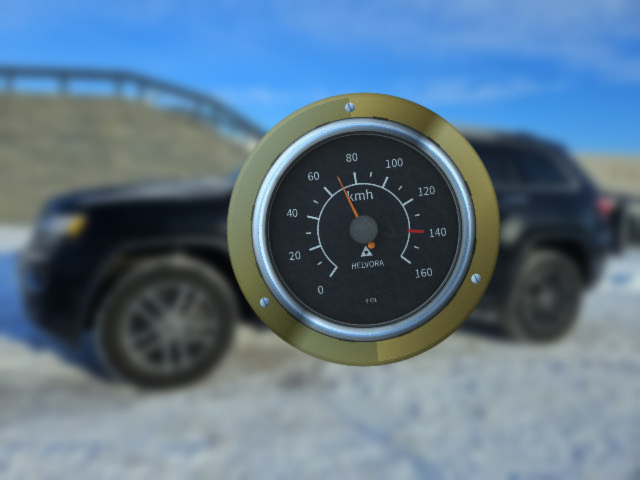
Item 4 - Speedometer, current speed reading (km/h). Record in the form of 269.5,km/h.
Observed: 70,km/h
